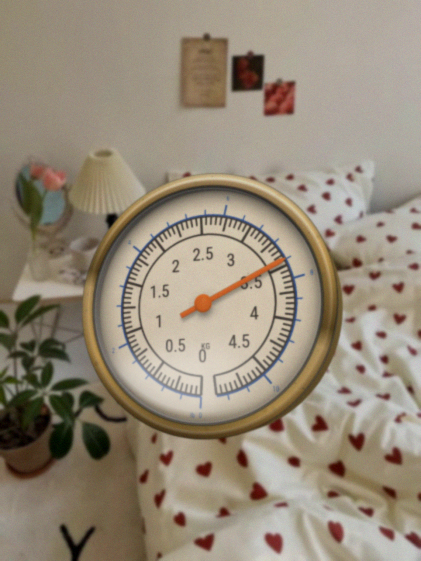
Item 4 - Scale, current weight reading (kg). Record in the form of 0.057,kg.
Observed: 3.45,kg
